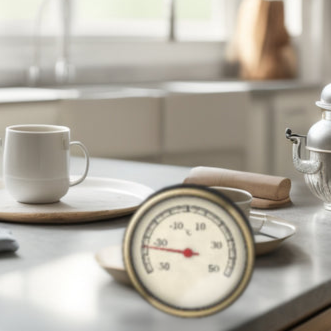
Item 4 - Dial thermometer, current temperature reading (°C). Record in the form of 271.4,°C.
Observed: -35,°C
